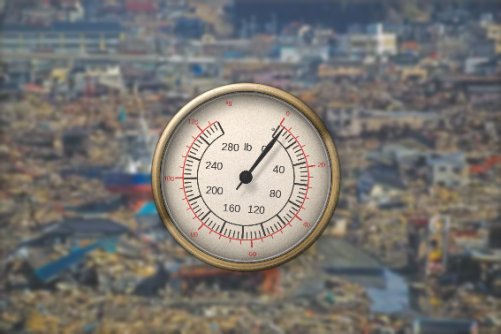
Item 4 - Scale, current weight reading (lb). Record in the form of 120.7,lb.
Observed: 4,lb
